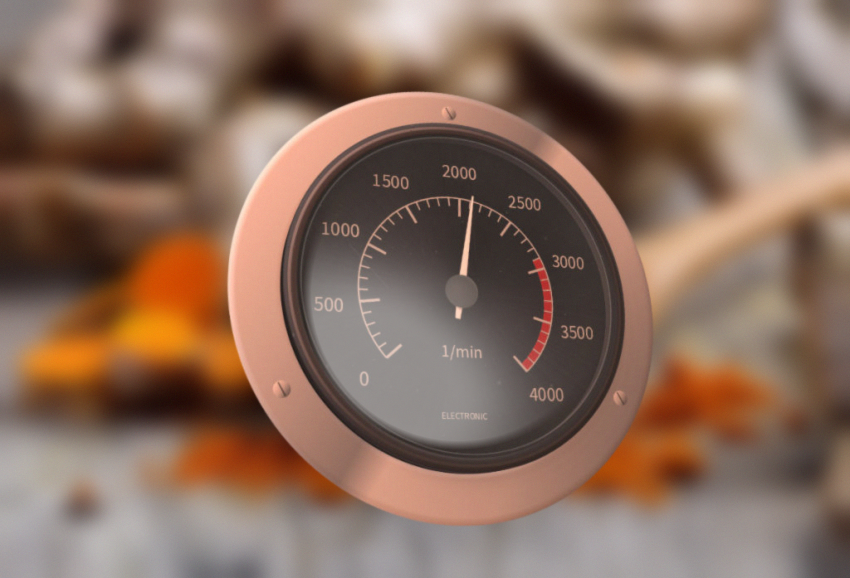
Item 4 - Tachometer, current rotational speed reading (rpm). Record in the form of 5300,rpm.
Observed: 2100,rpm
